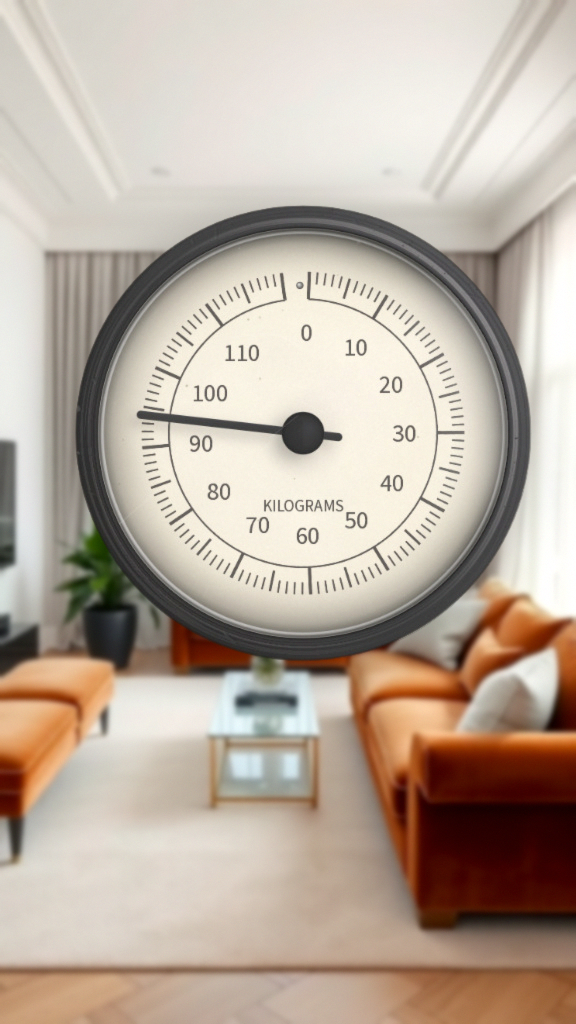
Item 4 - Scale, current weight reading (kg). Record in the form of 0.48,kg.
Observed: 94,kg
